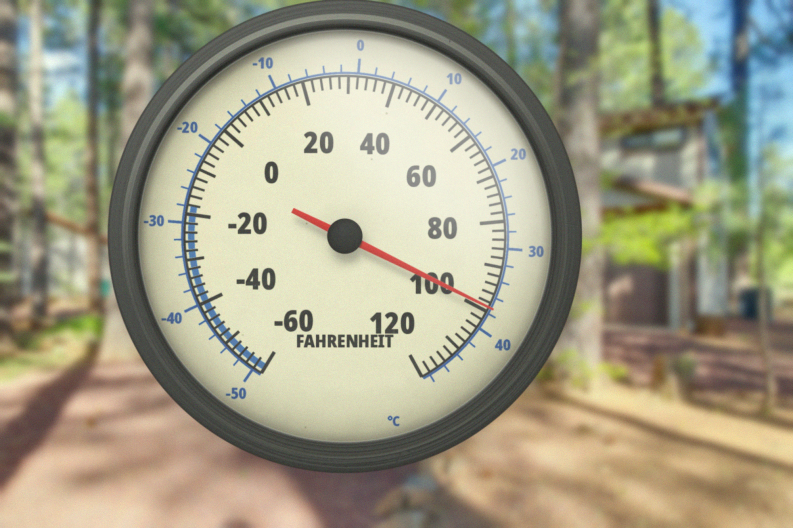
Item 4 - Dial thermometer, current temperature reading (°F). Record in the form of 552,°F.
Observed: 99,°F
